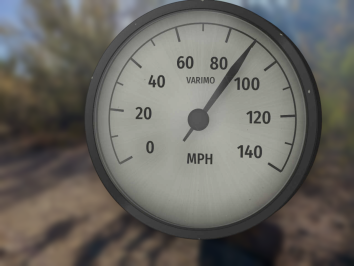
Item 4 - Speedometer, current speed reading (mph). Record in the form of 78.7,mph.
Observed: 90,mph
